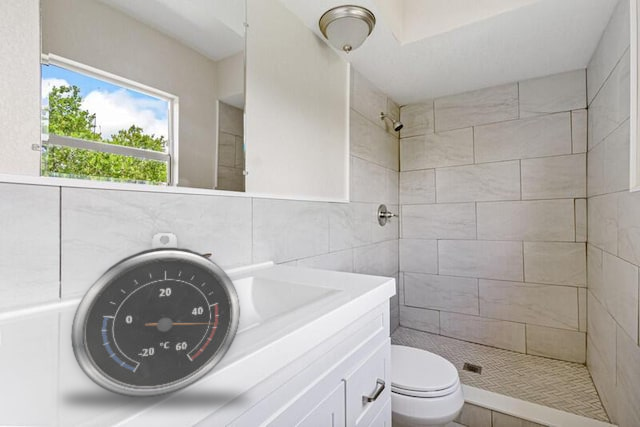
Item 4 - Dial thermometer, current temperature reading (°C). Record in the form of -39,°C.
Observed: 46,°C
